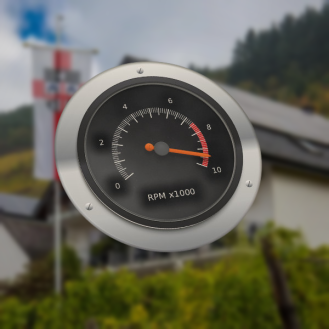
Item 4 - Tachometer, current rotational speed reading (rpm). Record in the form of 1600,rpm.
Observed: 9500,rpm
